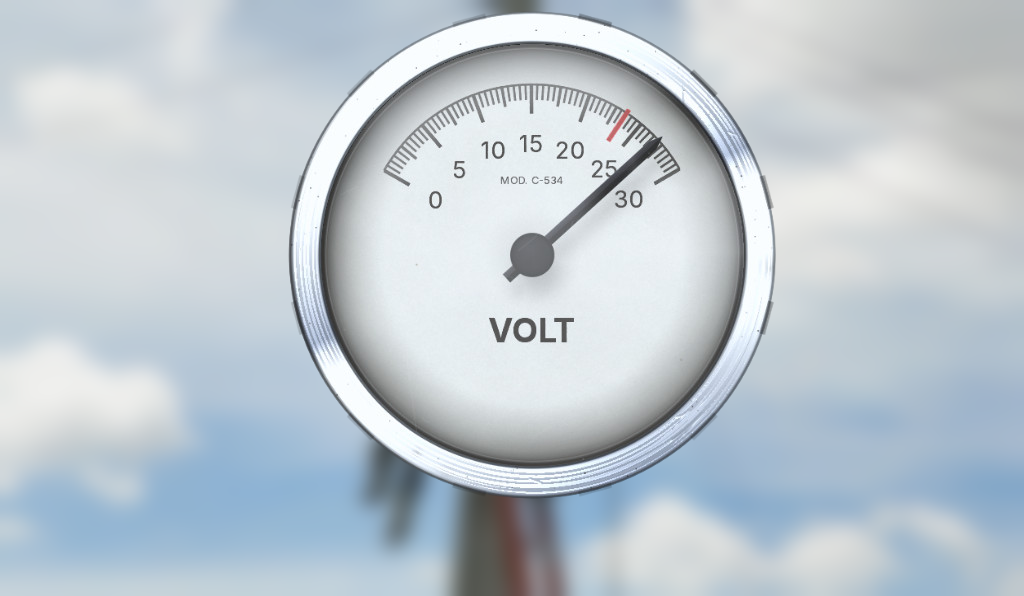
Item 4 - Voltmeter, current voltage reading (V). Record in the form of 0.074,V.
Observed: 27,V
